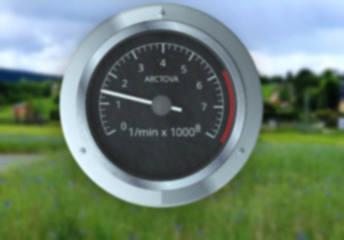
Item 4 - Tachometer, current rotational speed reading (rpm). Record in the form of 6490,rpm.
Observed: 1400,rpm
